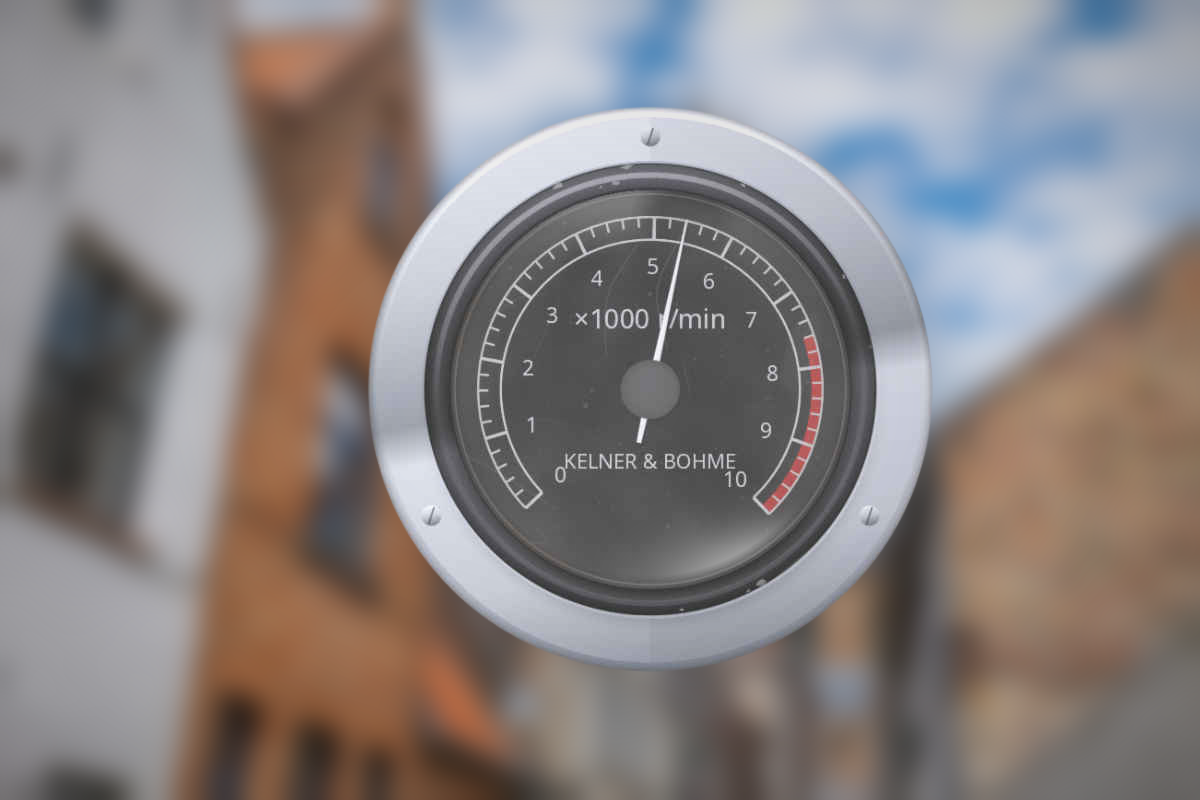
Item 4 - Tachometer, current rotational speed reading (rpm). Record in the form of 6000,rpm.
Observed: 5400,rpm
